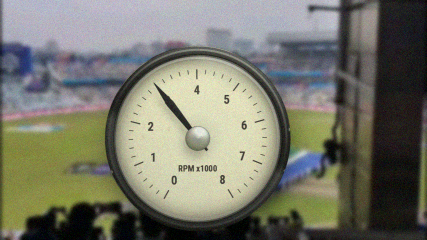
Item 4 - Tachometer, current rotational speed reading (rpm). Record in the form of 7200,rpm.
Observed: 3000,rpm
